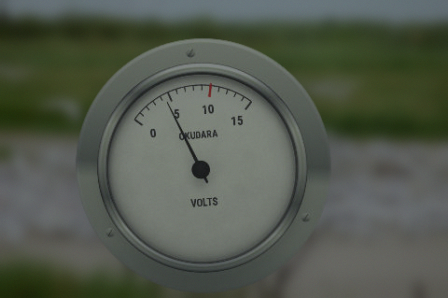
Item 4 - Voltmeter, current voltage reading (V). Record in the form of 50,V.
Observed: 4.5,V
